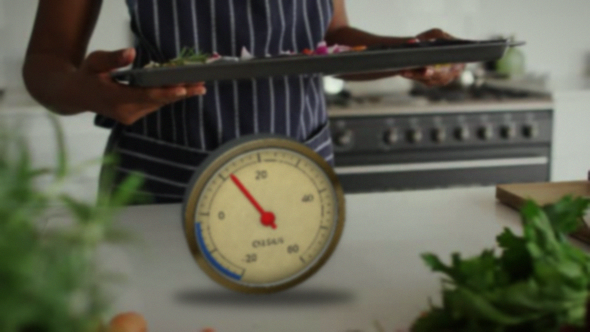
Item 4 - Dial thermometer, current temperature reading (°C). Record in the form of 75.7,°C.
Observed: 12,°C
